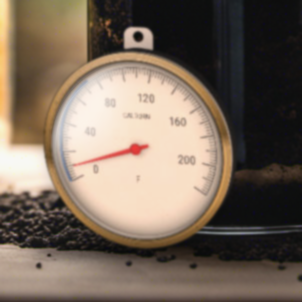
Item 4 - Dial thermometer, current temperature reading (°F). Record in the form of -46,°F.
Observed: 10,°F
